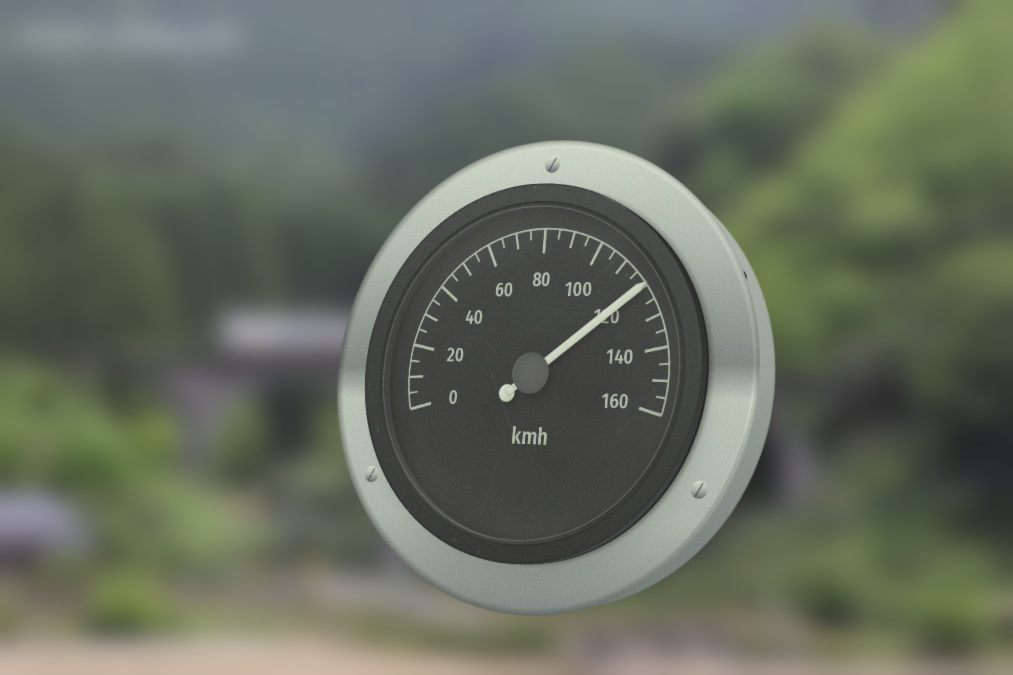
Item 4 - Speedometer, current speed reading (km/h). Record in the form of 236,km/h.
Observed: 120,km/h
